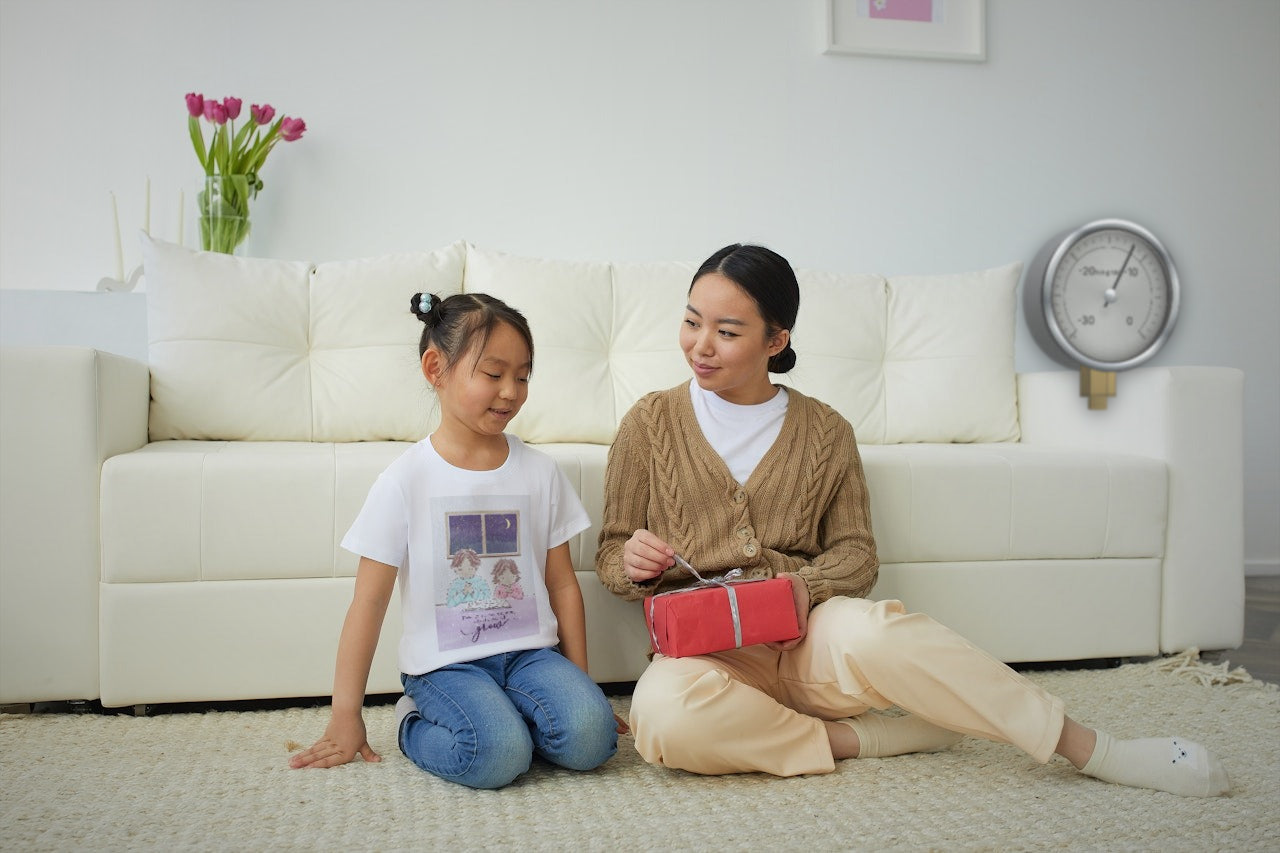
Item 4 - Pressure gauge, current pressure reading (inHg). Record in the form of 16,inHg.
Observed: -12,inHg
